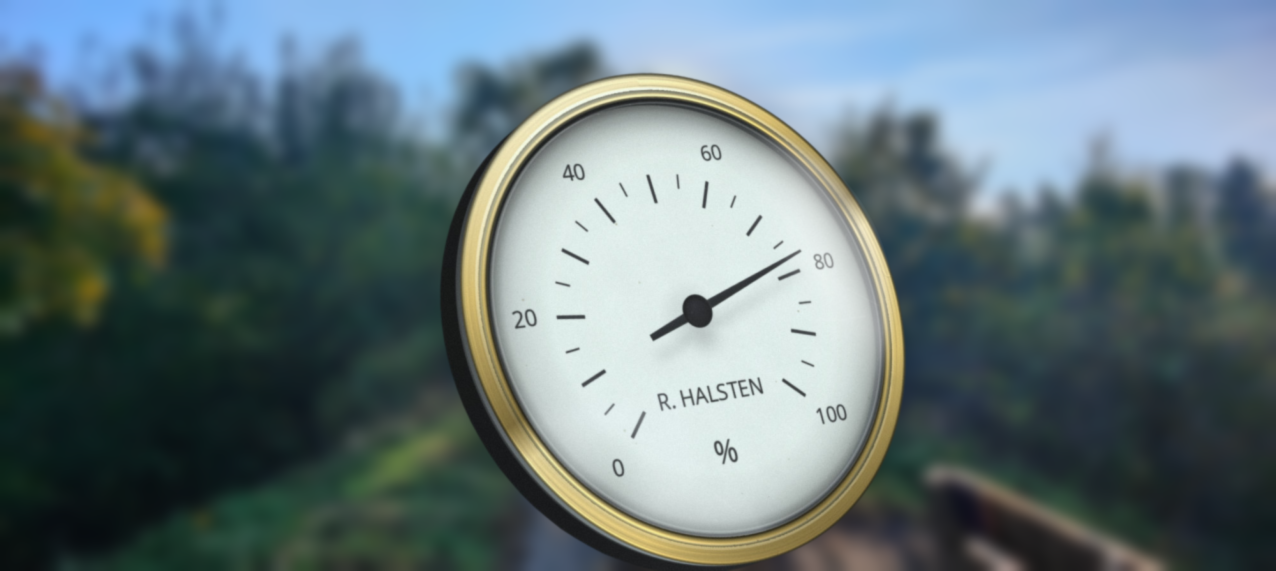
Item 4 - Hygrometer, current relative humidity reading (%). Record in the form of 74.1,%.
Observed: 77.5,%
